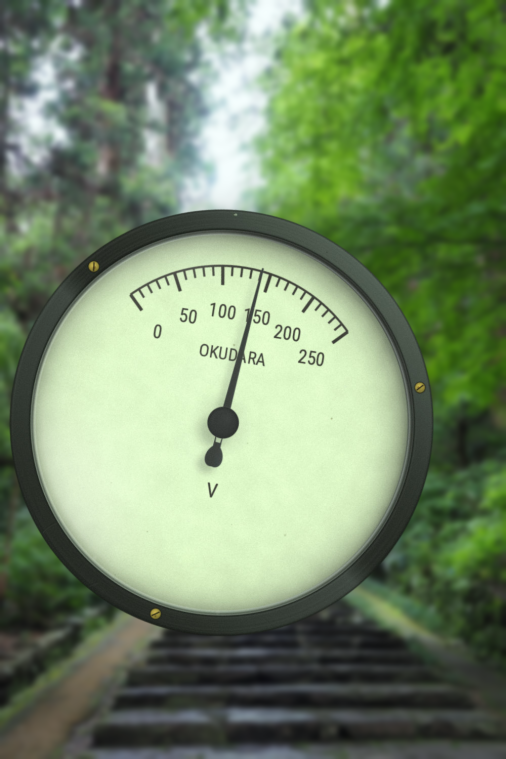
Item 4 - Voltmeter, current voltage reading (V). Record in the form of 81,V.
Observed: 140,V
